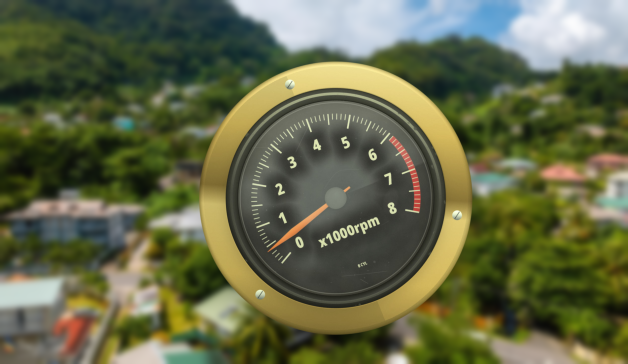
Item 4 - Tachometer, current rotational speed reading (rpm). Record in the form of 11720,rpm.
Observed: 400,rpm
